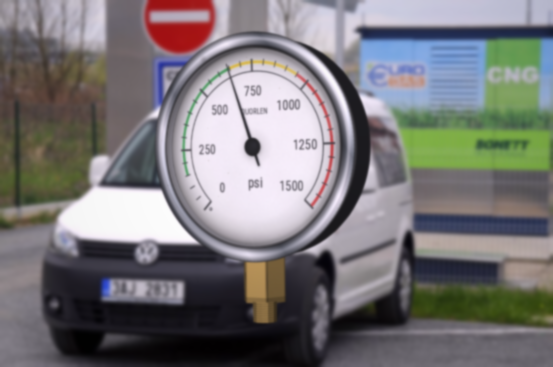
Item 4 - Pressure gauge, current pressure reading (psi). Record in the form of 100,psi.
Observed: 650,psi
